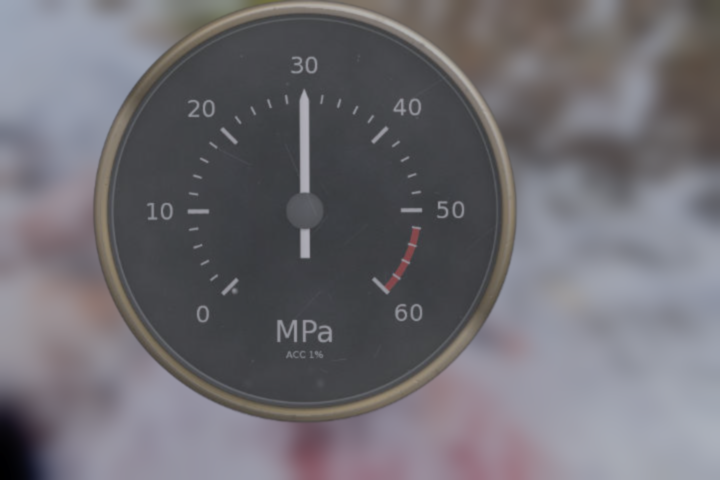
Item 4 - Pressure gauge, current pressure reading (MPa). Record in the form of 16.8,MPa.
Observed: 30,MPa
